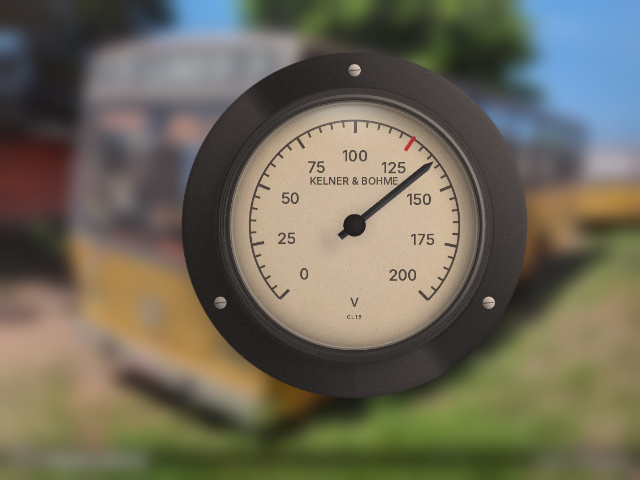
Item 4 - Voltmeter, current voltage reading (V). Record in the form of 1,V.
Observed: 137.5,V
